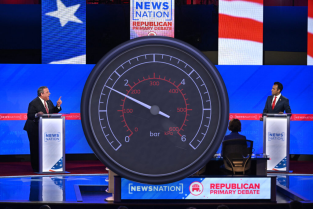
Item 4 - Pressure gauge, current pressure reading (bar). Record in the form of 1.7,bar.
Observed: 1.6,bar
